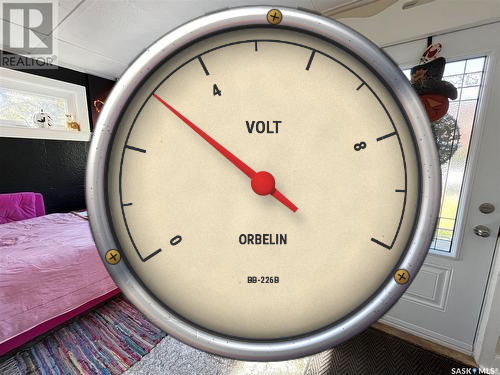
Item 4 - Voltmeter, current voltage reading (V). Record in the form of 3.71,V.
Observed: 3,V
